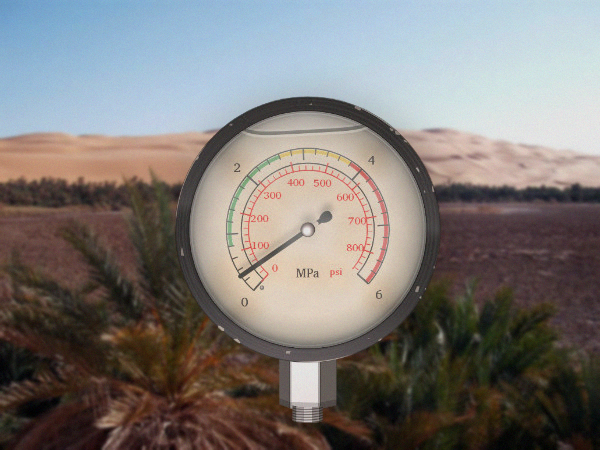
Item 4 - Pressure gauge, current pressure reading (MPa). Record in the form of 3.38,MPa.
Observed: 0.3,MPa
